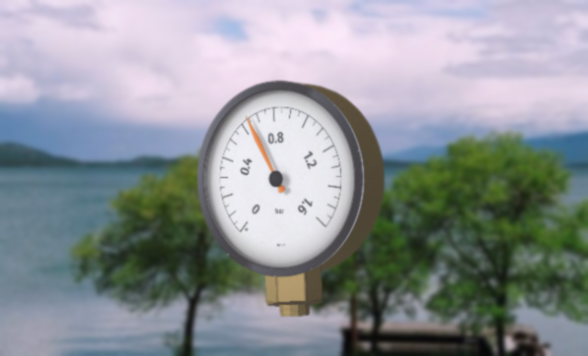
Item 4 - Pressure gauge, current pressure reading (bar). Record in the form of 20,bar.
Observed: 0.65,bar
